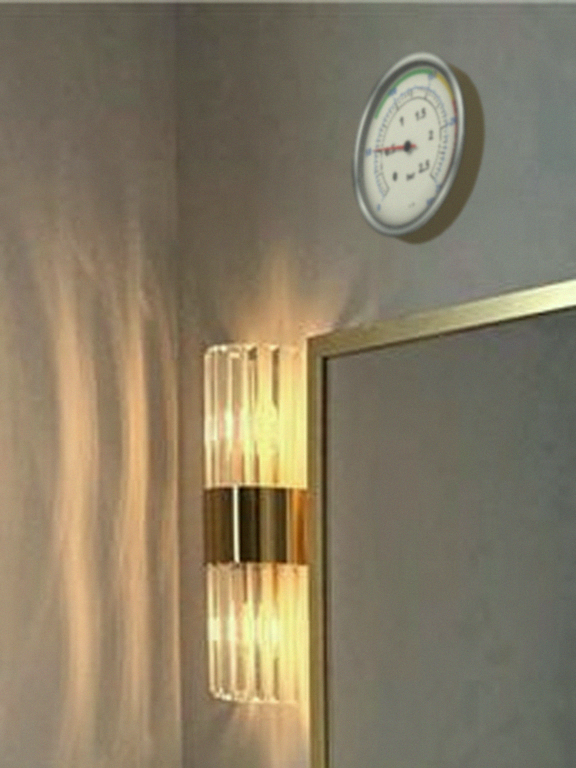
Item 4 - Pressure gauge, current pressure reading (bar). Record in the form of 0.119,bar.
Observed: 0.5,bar
